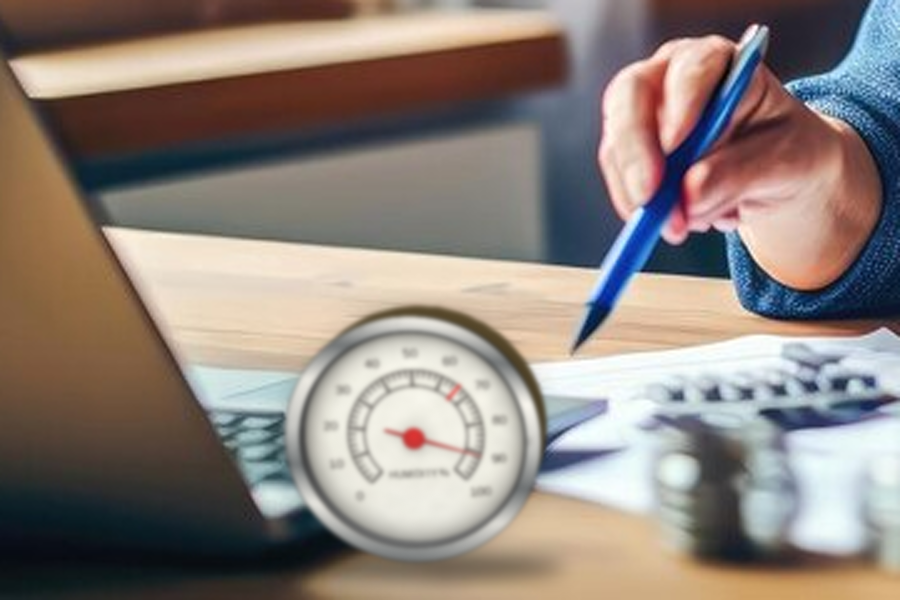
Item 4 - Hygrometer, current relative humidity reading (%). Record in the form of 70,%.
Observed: 90,%
